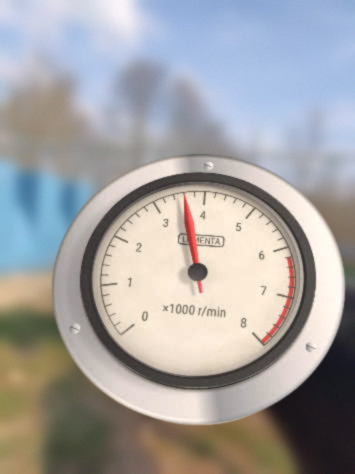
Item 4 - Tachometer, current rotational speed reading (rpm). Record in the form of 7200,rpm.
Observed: 3600,rpm
